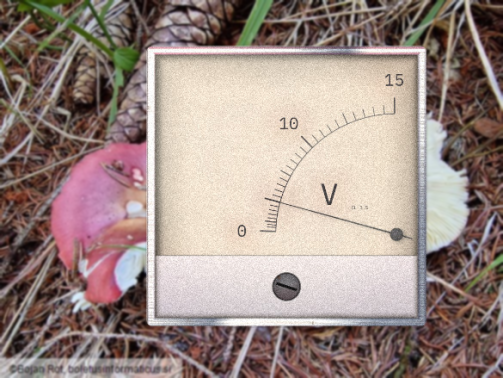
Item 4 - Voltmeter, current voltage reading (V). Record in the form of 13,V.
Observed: 5,V
